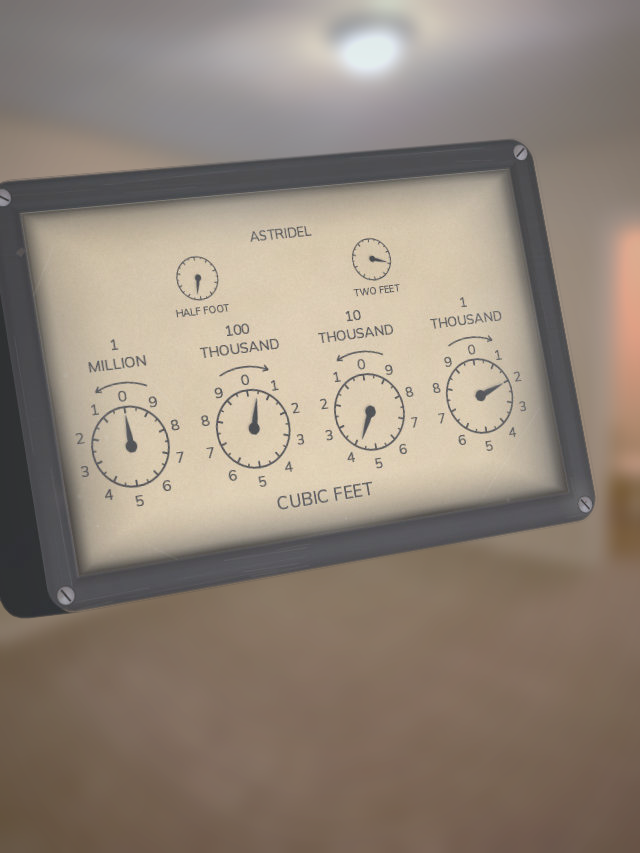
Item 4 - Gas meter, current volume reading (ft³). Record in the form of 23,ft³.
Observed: 4200,ft³
